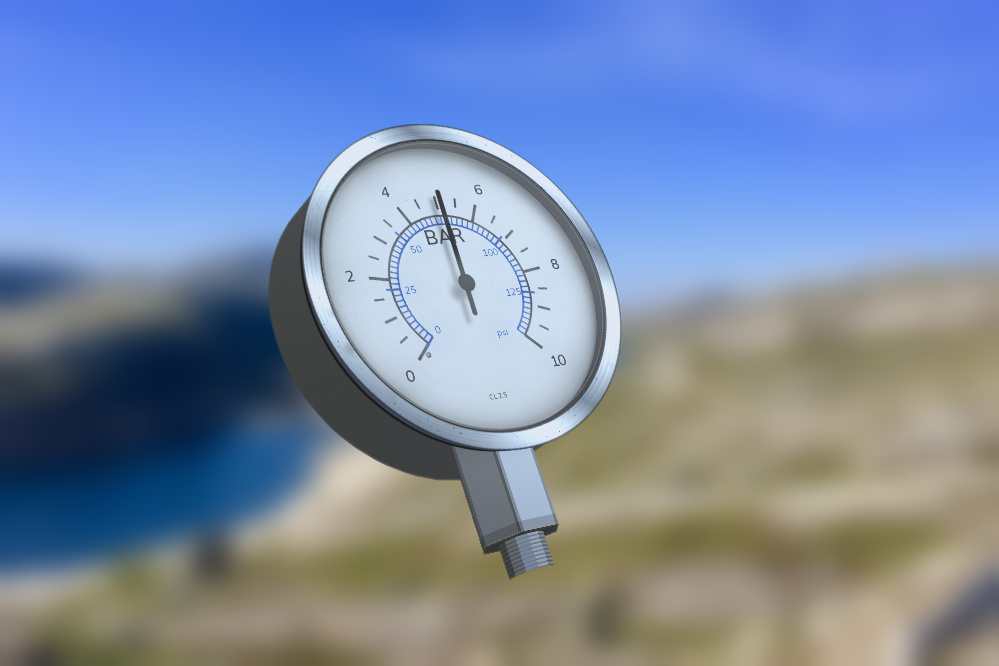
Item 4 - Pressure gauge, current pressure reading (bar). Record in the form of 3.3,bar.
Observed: 5,bar
